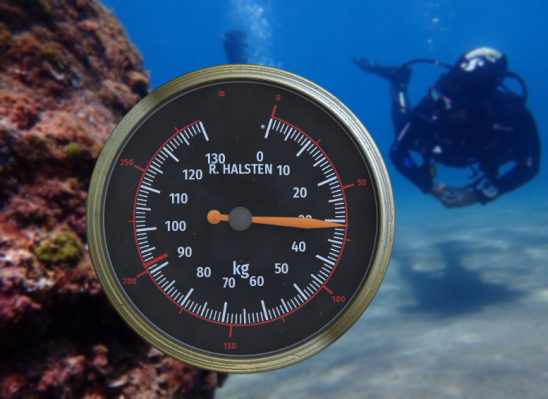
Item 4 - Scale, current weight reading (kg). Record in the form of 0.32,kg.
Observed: 31,kg
